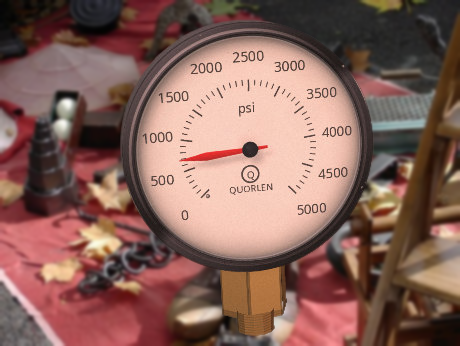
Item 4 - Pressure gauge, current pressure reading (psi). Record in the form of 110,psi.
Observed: 700,psi
